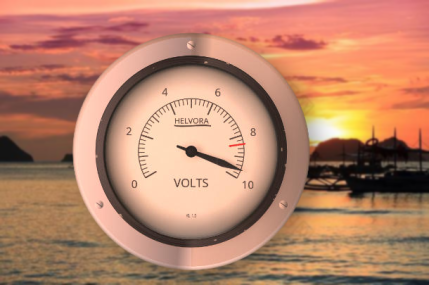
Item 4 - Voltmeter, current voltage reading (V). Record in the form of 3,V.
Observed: 9.6,V
